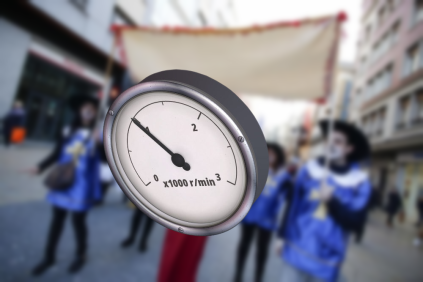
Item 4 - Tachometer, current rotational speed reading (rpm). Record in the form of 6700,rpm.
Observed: 1000,rpm
